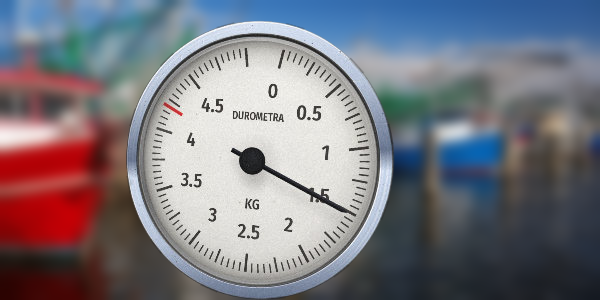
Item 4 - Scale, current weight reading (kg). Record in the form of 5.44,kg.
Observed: 1.5,kg
